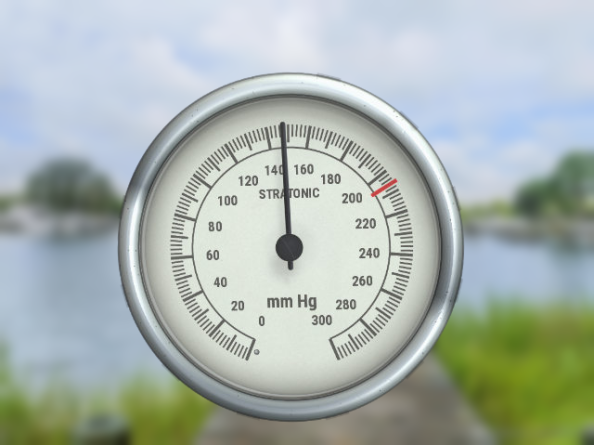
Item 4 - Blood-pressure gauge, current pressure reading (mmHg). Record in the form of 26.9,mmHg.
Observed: 148,mmHg
